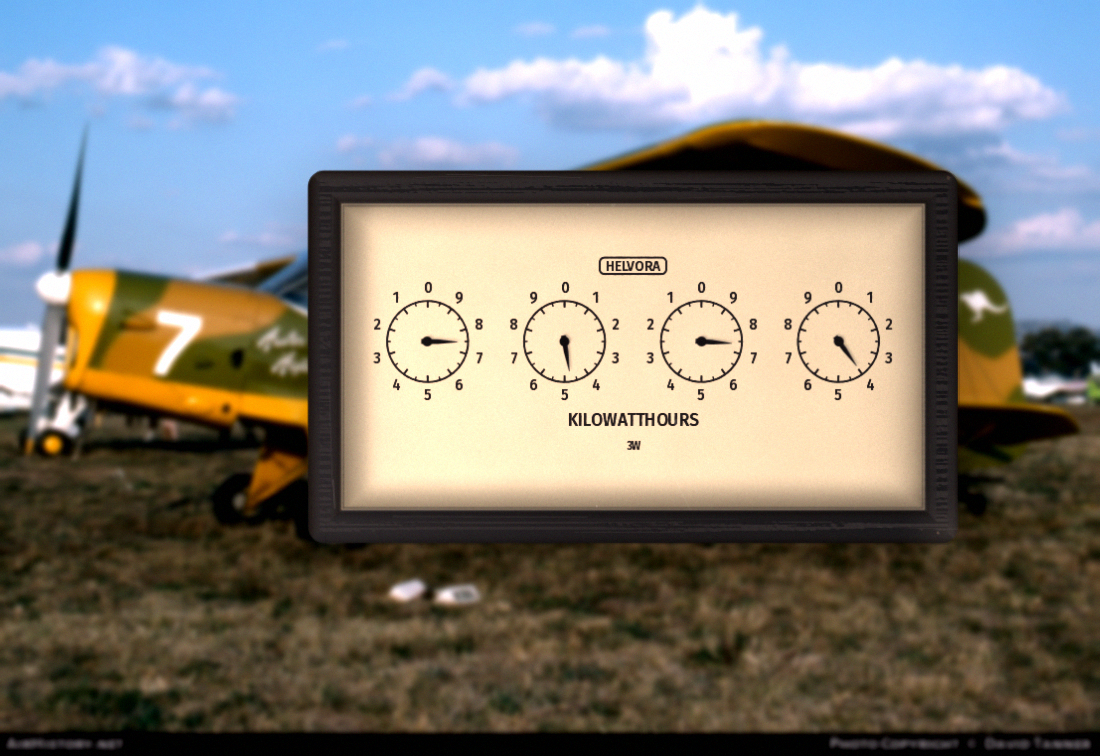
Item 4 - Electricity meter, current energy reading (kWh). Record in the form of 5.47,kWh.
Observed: 7474,kWh
